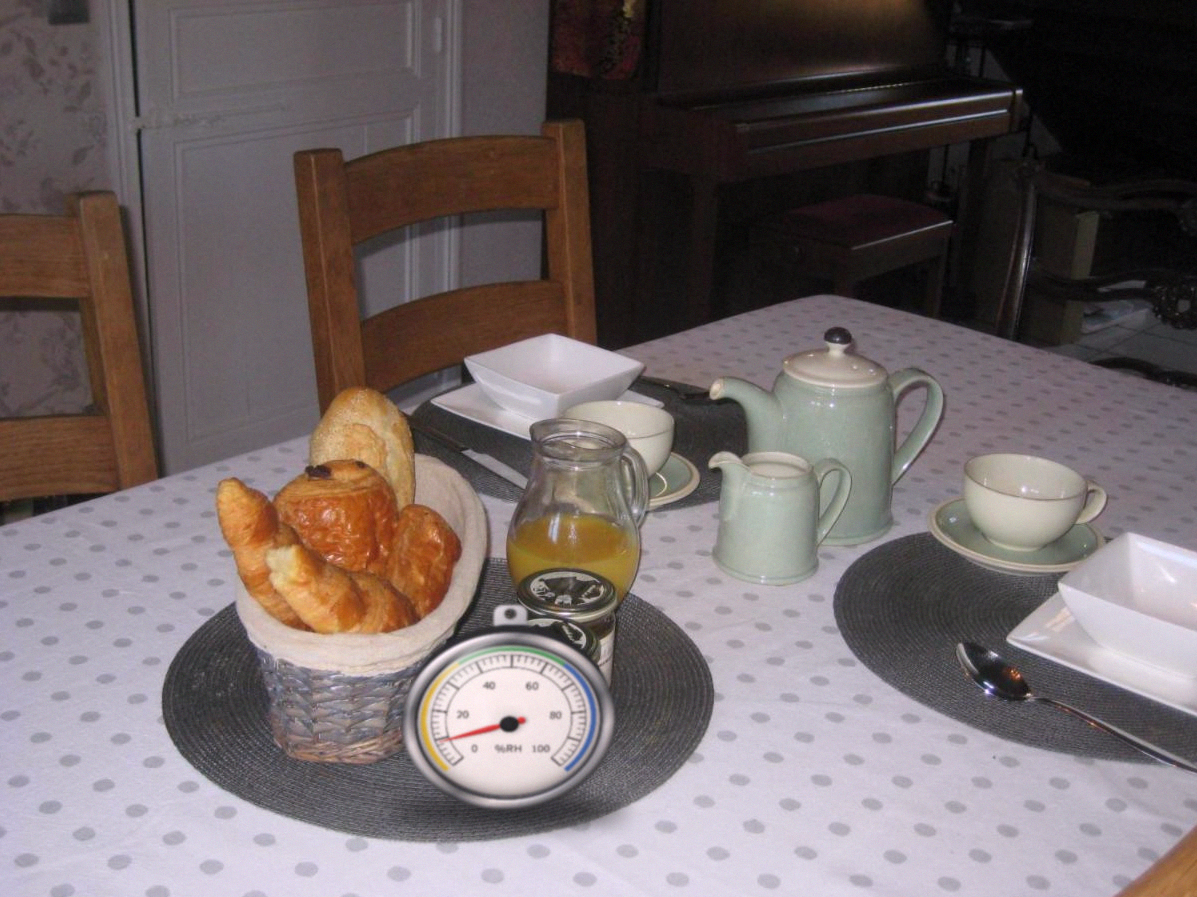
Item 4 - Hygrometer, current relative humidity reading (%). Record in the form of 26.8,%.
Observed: 10,%
